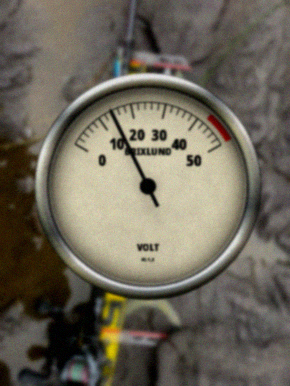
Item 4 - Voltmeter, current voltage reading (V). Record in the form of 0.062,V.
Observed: 14,V
